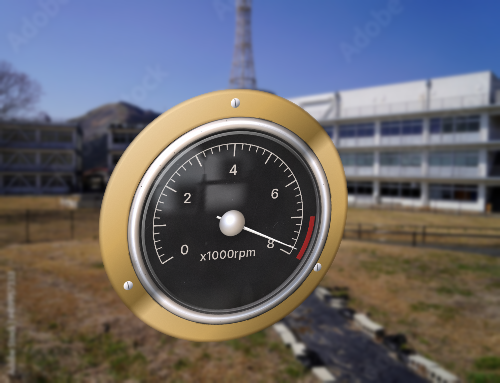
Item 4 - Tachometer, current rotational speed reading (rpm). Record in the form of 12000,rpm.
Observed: 7800,rpm
